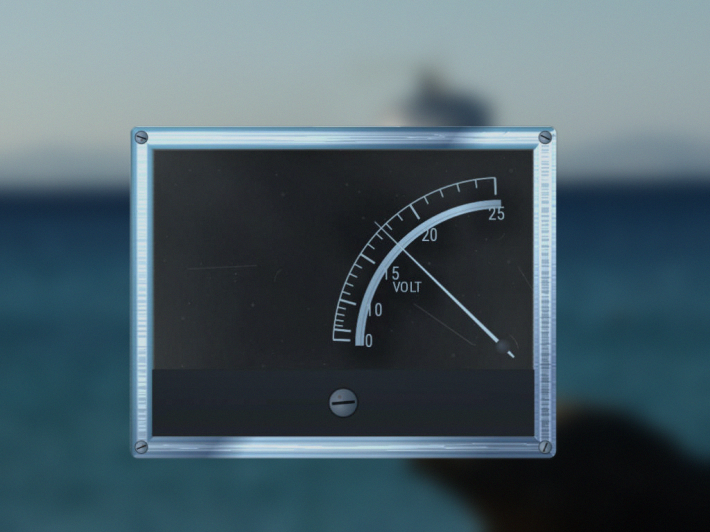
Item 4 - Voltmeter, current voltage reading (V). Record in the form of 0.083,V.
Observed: 17.5,V
